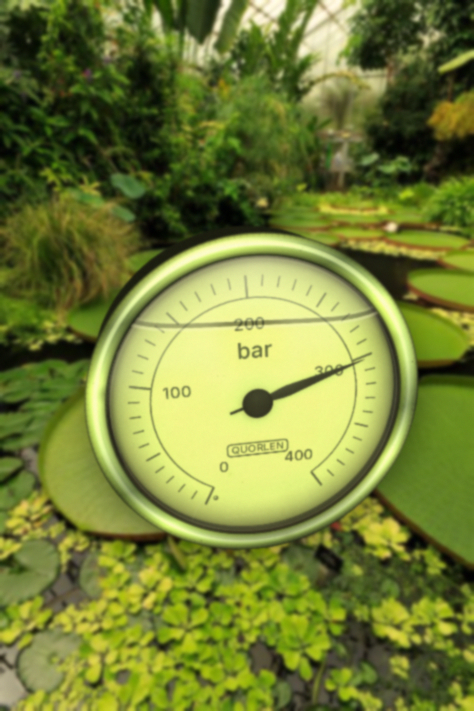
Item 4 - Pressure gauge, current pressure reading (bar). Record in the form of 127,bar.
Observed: 300,bar
